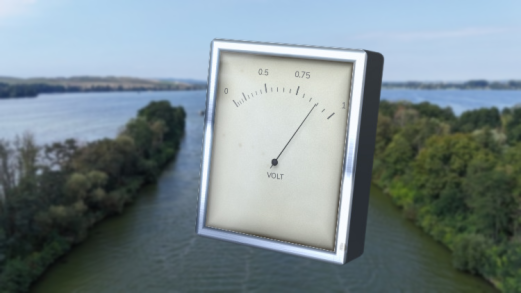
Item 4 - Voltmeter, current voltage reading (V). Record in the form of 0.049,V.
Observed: 0.9,V
